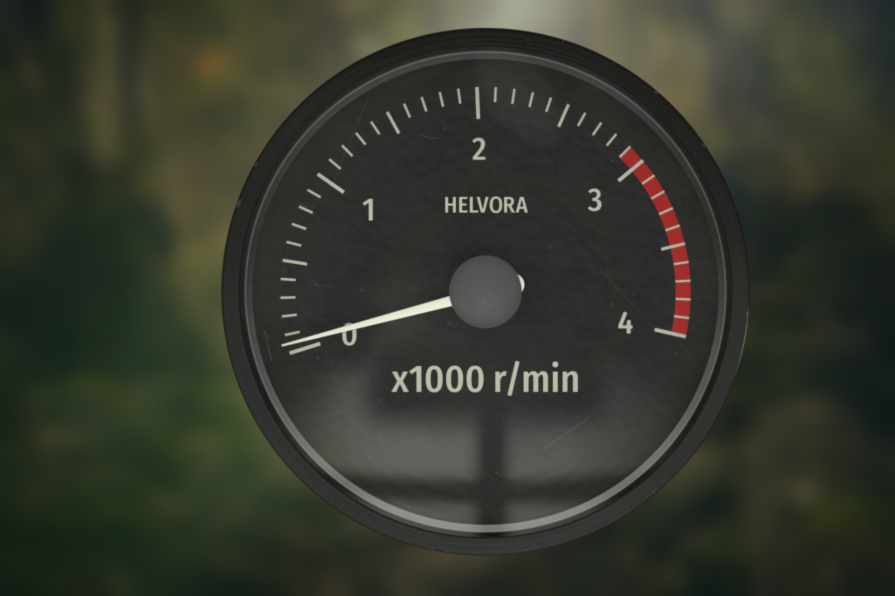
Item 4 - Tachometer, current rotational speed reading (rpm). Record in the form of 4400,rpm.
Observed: 50,rpm
